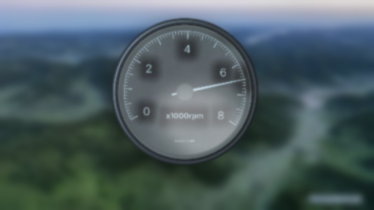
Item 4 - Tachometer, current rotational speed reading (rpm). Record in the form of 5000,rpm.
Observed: 6500,rpm
